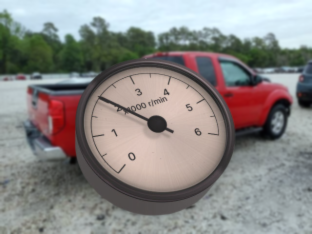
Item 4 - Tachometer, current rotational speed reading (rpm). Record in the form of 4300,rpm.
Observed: 2000,rpm
